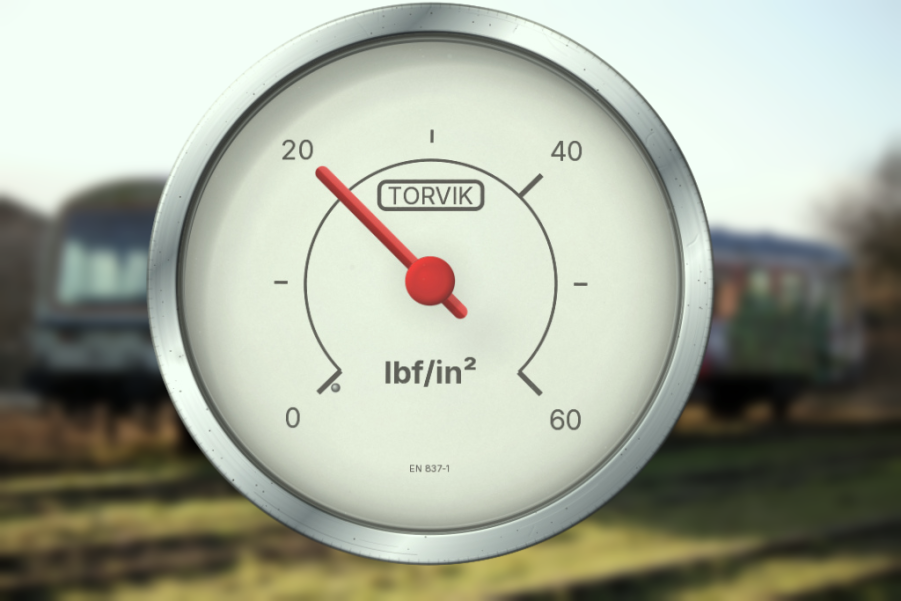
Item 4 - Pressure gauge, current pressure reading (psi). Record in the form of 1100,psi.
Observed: 20,psi
